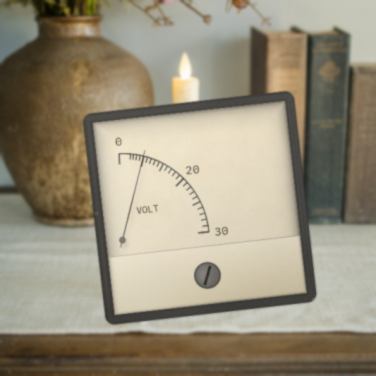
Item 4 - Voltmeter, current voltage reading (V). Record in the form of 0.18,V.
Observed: 10,V
